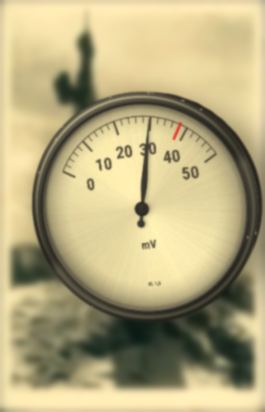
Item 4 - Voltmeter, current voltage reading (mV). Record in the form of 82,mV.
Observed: 30,mV
